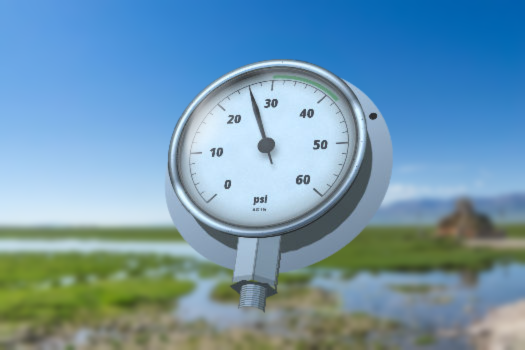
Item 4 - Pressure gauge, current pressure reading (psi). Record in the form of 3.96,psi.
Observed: 26,psi
